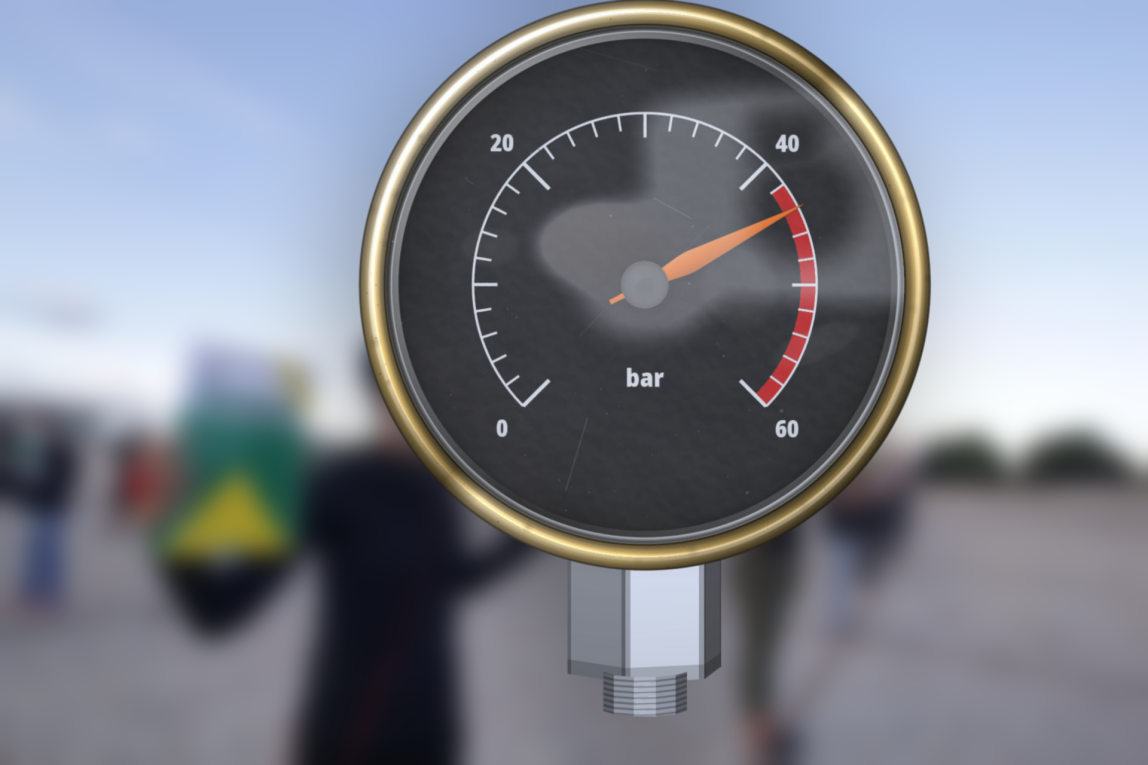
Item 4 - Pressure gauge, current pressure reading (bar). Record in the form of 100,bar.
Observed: 44,bar
